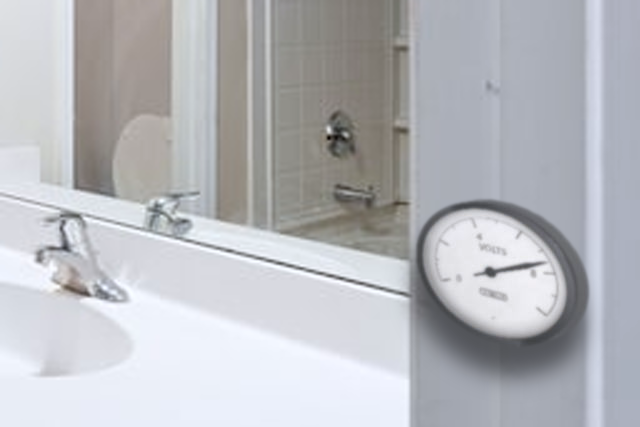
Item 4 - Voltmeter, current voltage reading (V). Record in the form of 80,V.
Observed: 7.5,V
